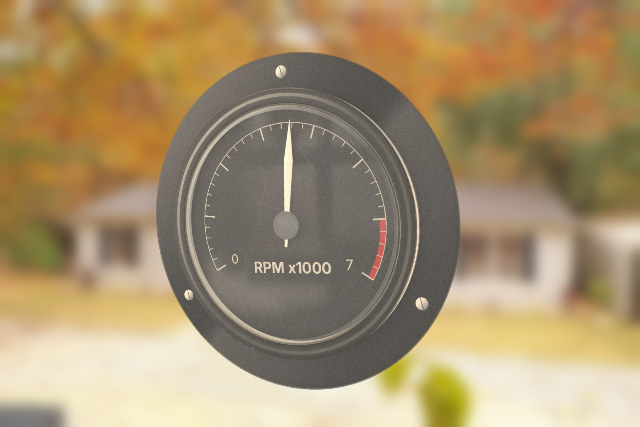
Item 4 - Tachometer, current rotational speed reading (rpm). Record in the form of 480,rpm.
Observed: 3600,rpm
